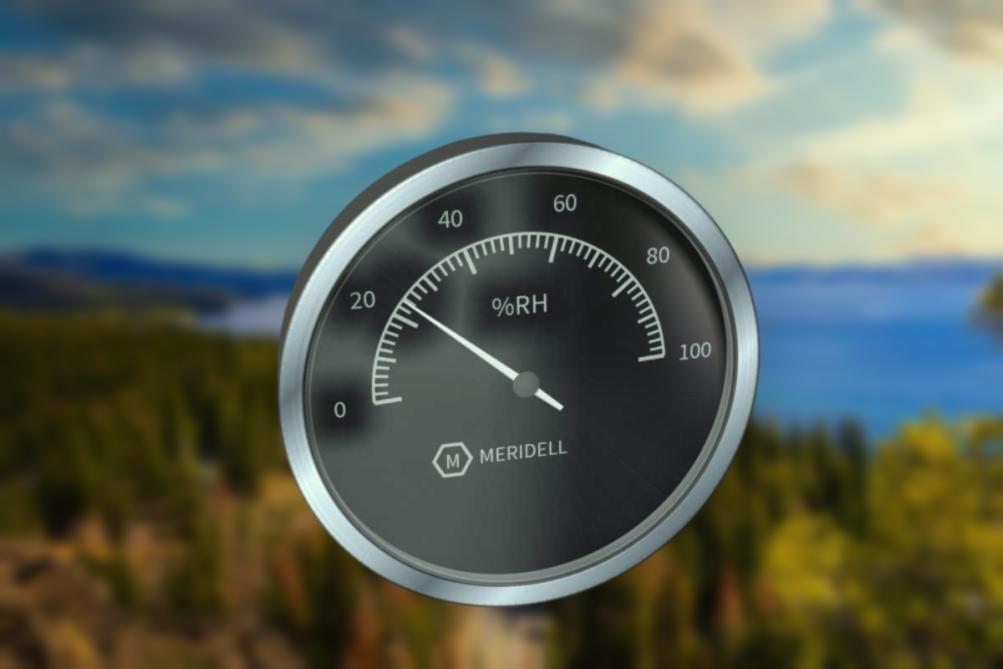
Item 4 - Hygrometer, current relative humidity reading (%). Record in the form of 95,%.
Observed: 24,%
